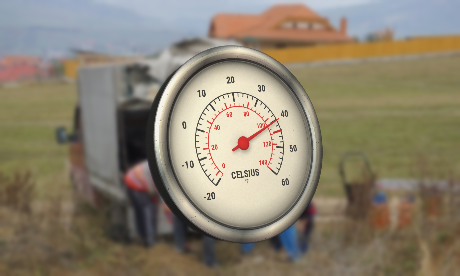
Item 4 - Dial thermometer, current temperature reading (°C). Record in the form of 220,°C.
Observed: 40,°C
